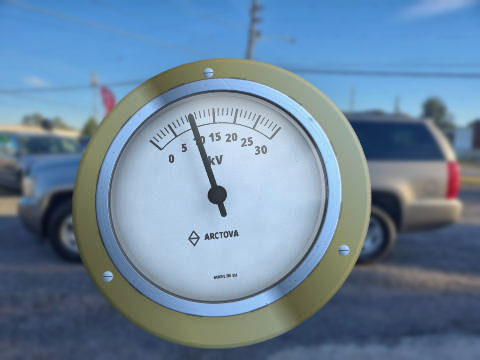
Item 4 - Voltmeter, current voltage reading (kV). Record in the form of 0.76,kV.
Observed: 10,kV
